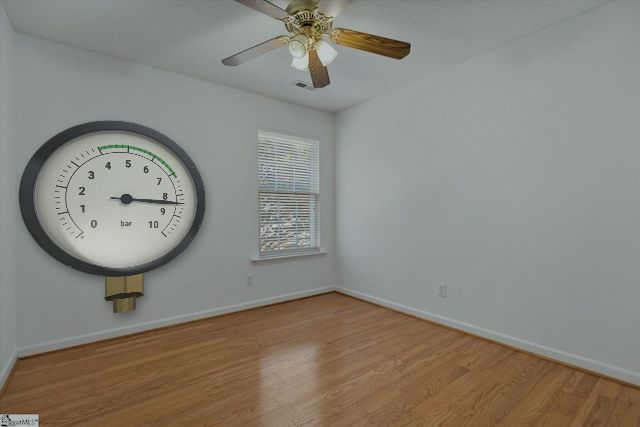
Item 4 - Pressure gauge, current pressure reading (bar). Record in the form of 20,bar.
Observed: 8.4,bar
